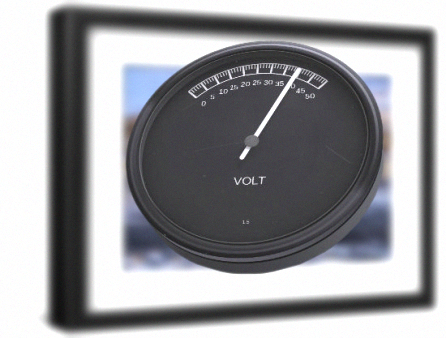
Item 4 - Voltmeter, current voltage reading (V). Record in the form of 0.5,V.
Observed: 40,V
